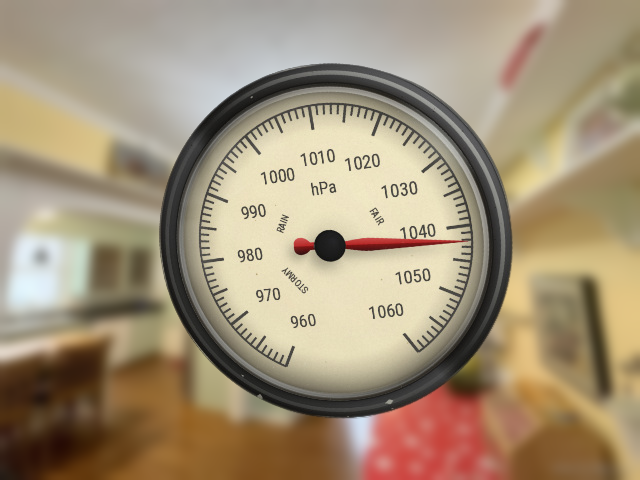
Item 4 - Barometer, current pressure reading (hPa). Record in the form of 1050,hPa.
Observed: 1042,hPa
